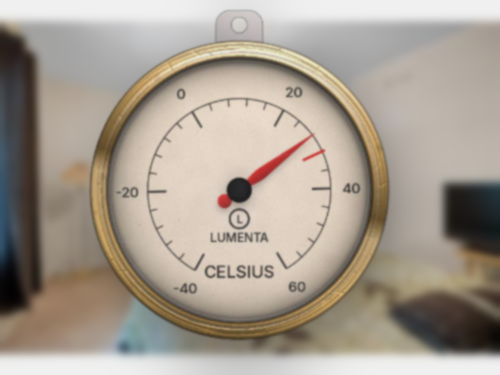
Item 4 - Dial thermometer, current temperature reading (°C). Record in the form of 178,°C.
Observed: 28,°C
